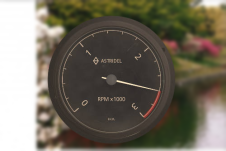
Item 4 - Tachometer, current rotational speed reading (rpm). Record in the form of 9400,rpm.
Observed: 2600,rpm
